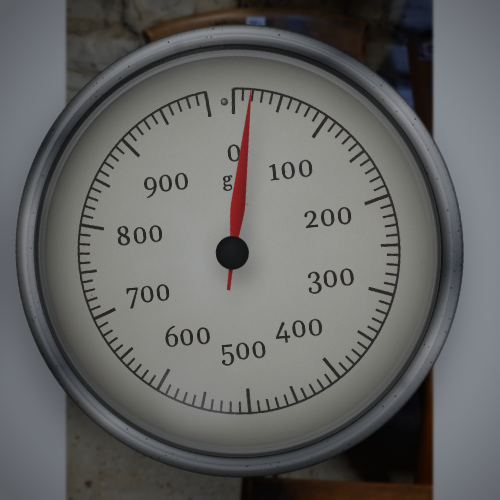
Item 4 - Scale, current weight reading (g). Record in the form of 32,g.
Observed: 20,g
